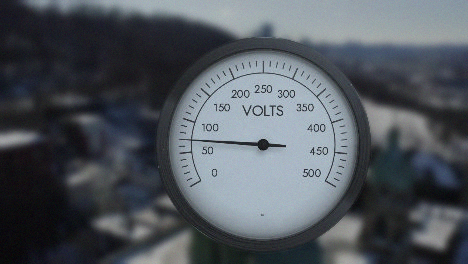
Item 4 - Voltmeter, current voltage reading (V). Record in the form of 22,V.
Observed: 70,V
